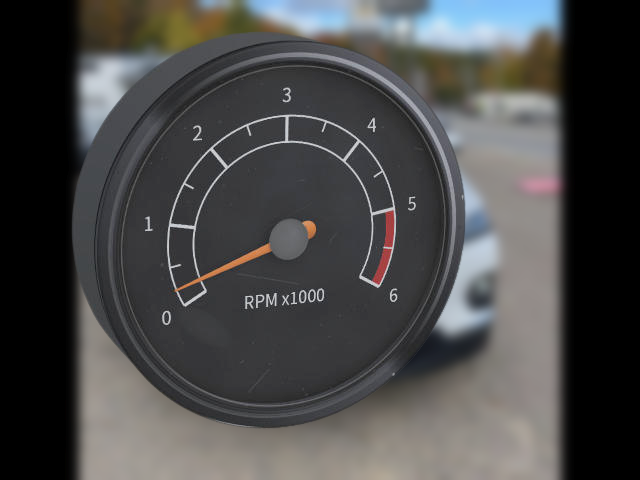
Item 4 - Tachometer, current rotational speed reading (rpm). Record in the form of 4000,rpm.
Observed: 250,rpm
